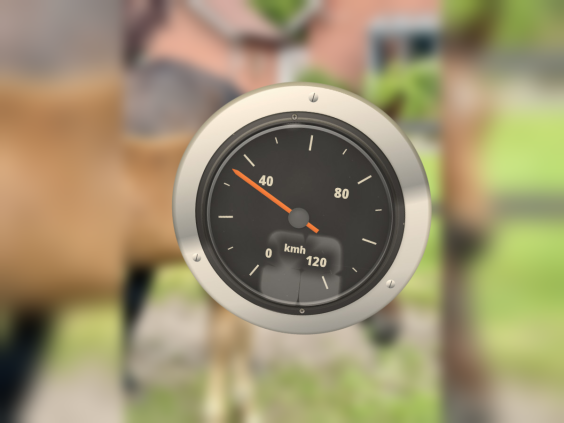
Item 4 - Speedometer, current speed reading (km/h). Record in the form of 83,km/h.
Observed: 35,km/h
